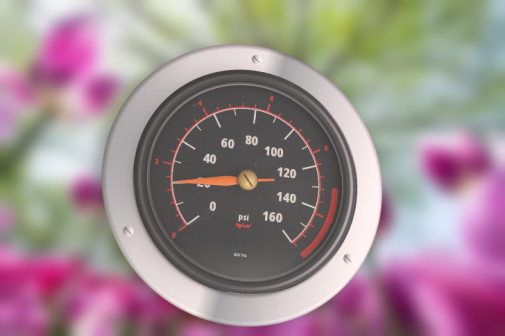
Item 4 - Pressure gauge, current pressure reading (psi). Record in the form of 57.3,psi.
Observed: 20,psi
